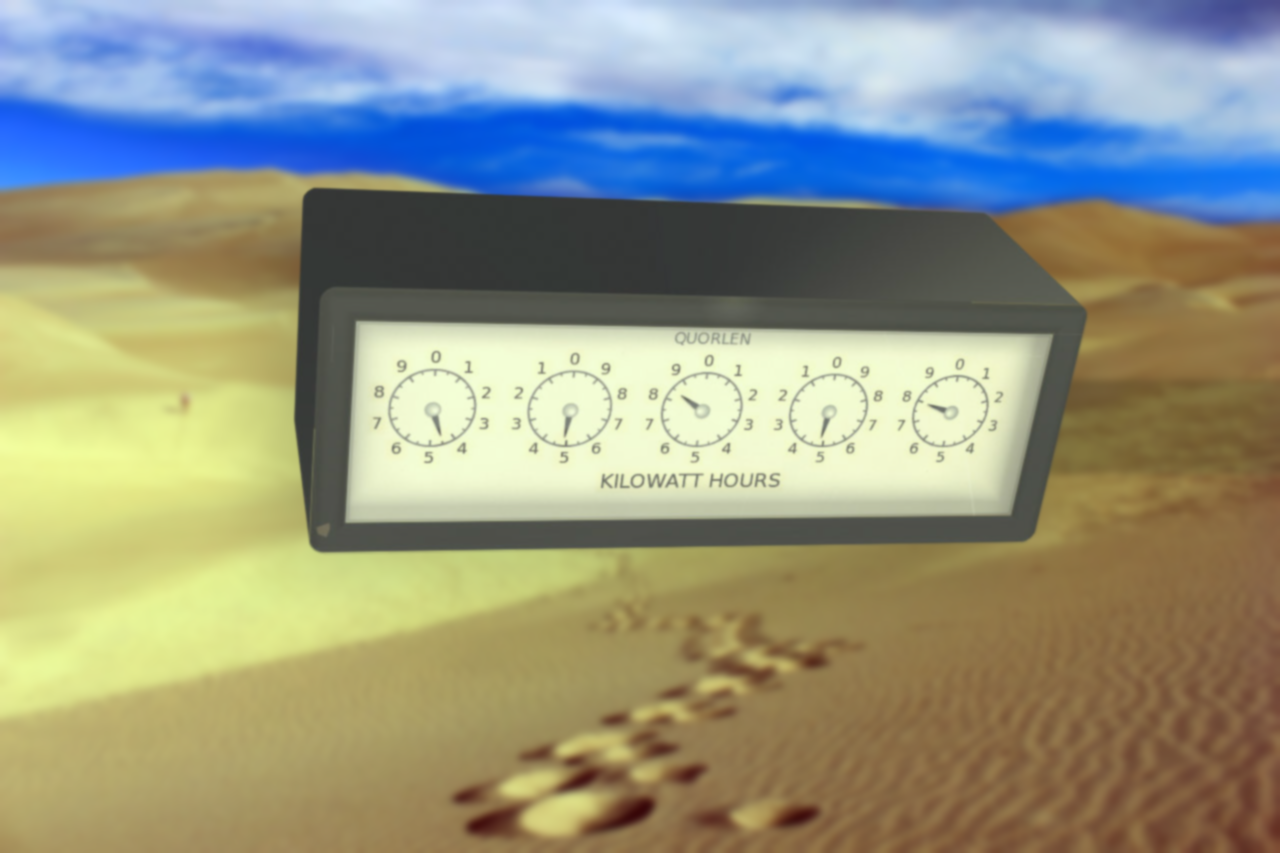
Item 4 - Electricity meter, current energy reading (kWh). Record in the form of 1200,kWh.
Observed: 44848,kWh
